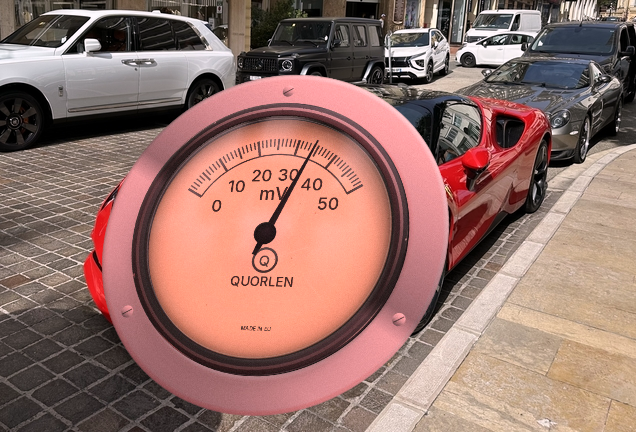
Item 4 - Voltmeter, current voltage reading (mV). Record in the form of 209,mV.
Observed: 35,mV
